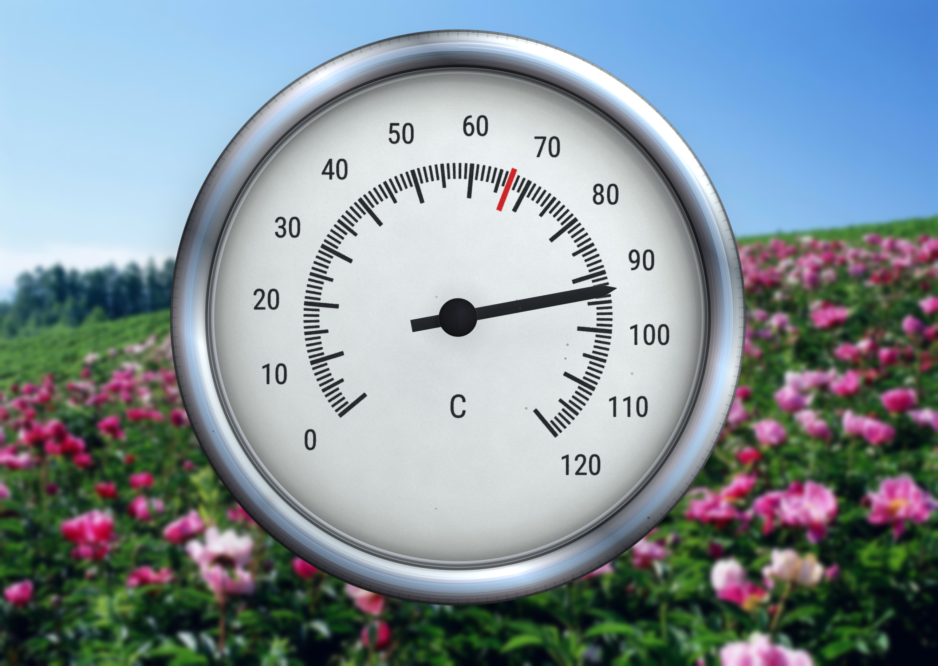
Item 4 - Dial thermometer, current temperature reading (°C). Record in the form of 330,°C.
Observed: 93,°C
